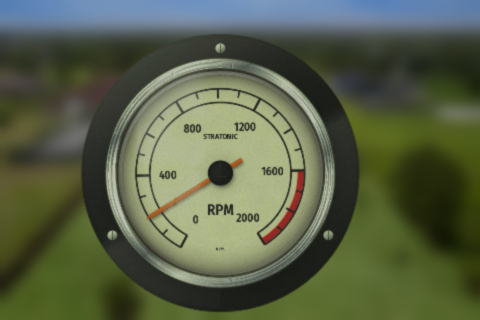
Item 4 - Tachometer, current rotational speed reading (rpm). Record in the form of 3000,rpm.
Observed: 200,rpm
